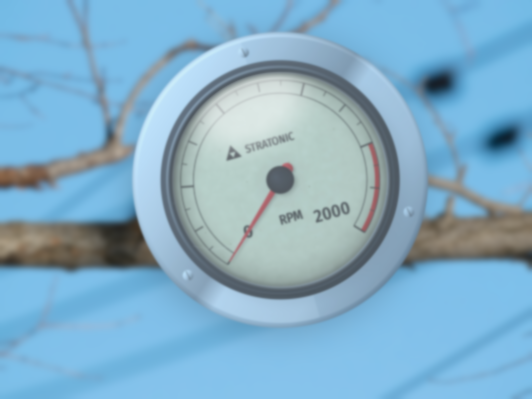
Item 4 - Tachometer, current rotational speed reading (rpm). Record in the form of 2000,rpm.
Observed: 0,rpm
